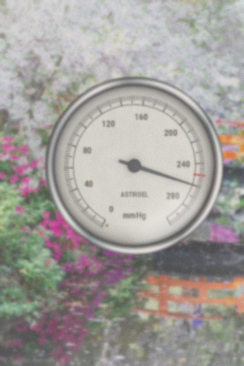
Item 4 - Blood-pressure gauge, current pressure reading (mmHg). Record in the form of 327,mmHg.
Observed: 260,mmHg
